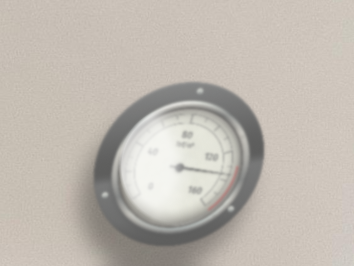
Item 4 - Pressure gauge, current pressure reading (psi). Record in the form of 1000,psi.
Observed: 135,psi
